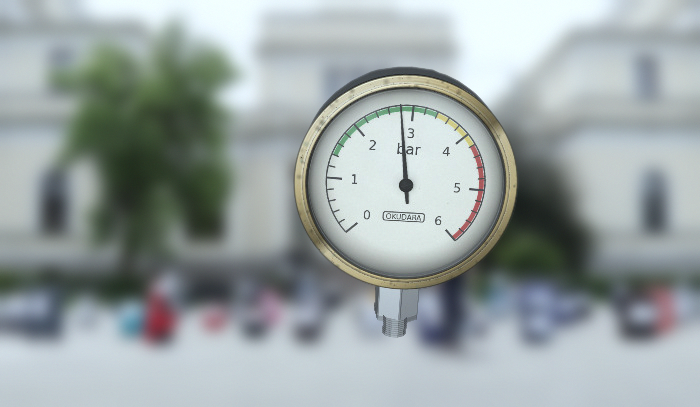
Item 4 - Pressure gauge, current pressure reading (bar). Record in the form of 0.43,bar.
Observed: 2.8,bar
